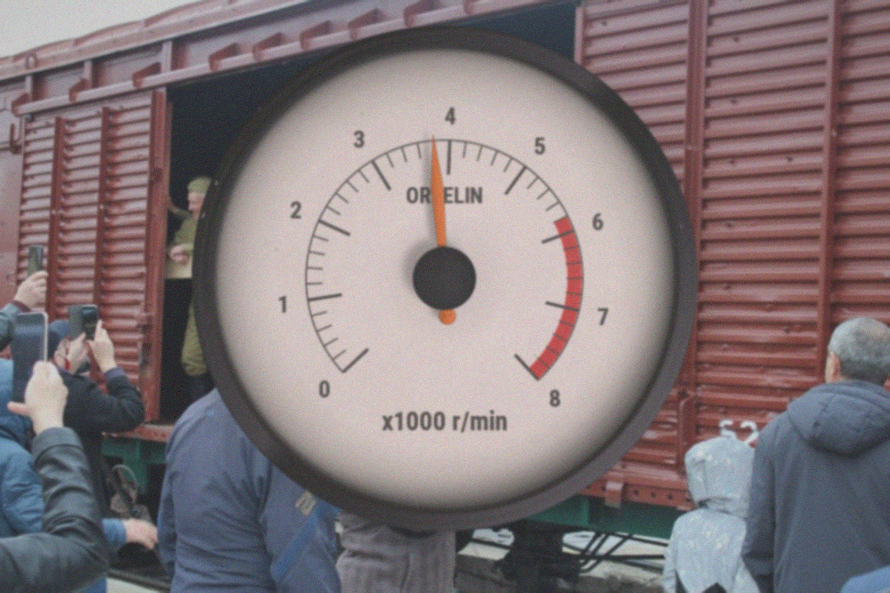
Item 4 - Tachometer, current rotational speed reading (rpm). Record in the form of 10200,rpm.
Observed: 3800,rpm
